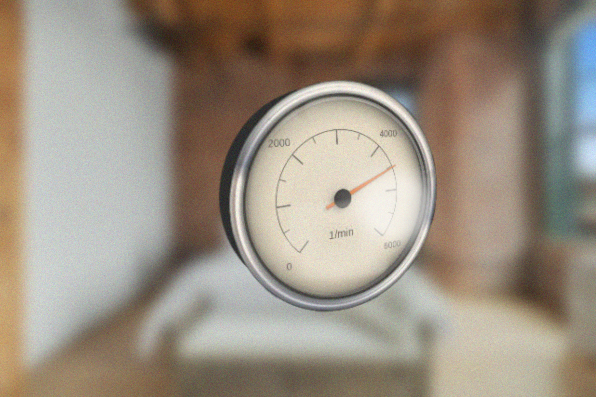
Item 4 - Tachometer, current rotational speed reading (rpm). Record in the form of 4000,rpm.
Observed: 4500,rpm
